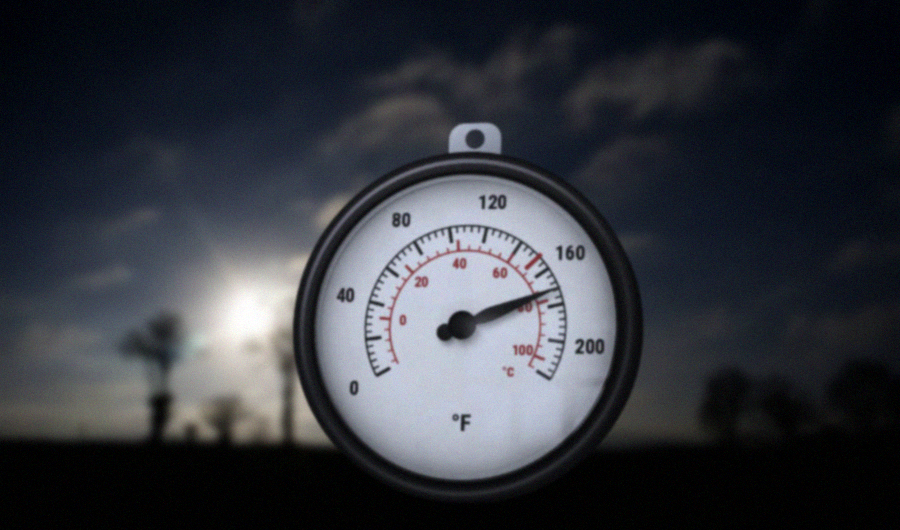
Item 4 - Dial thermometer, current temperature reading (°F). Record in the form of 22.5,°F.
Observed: 172,°F
